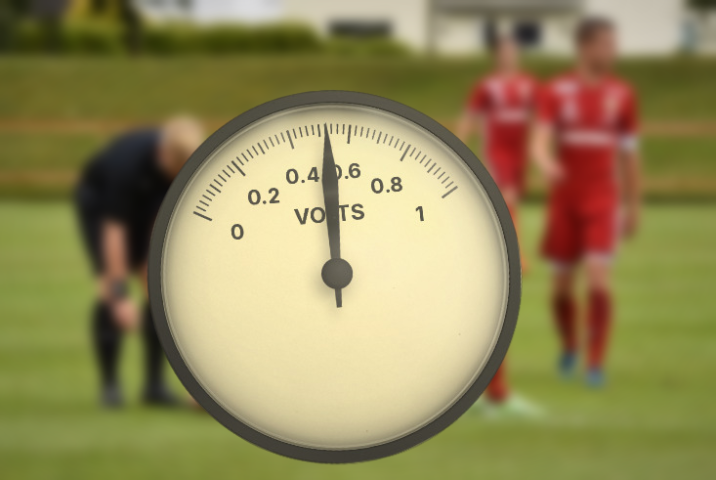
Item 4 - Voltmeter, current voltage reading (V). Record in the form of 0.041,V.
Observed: 0.52,V
